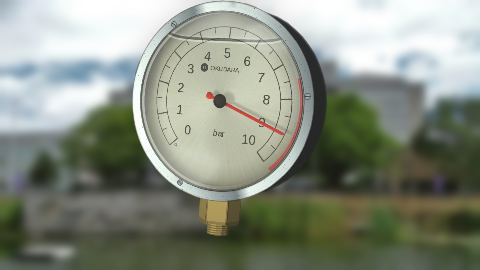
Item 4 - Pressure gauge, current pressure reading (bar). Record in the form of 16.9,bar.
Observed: 9,bar
